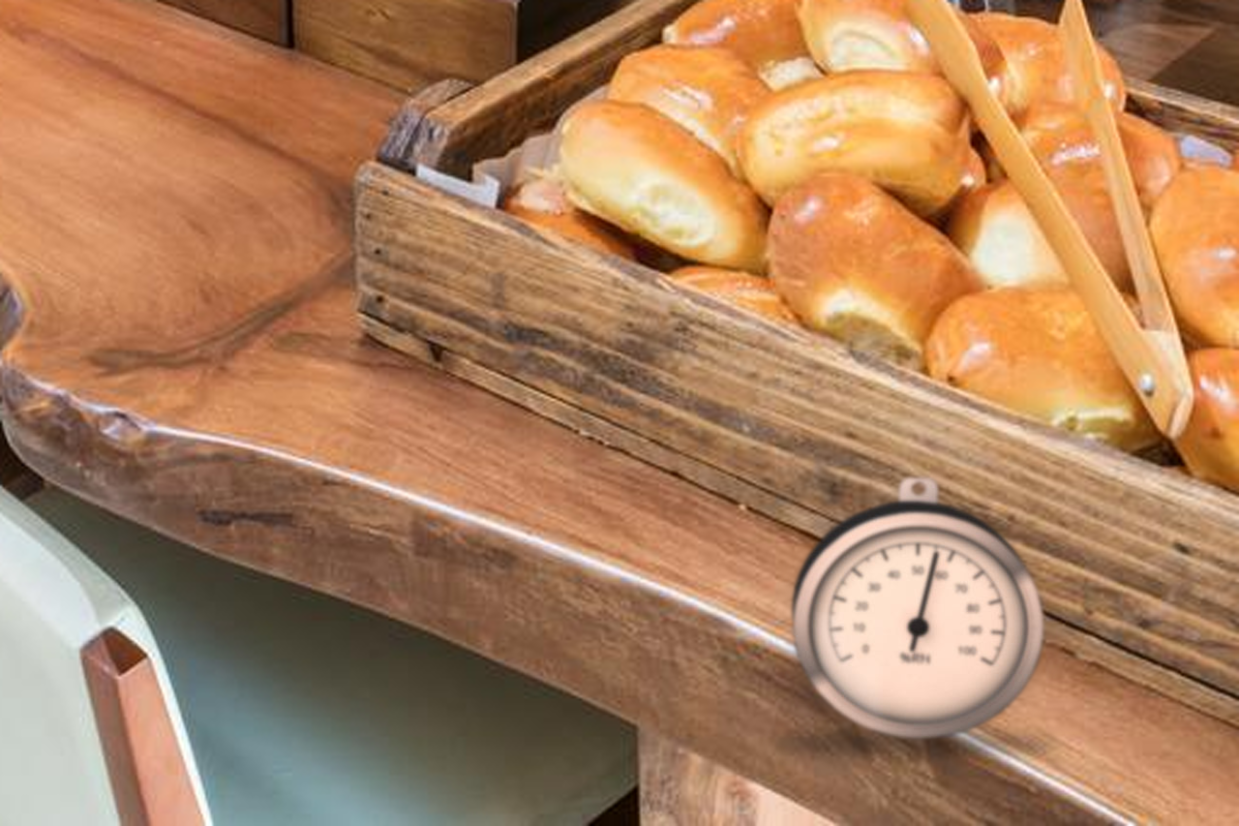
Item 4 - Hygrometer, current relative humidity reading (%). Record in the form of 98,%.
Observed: 55,%
